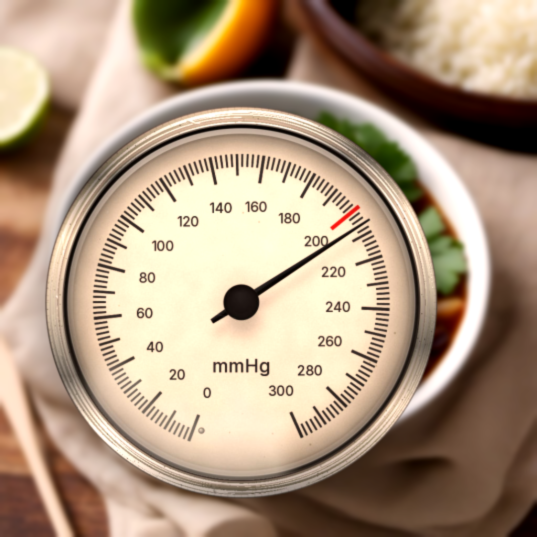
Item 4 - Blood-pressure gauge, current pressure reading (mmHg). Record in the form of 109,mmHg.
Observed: 206,mmHg
